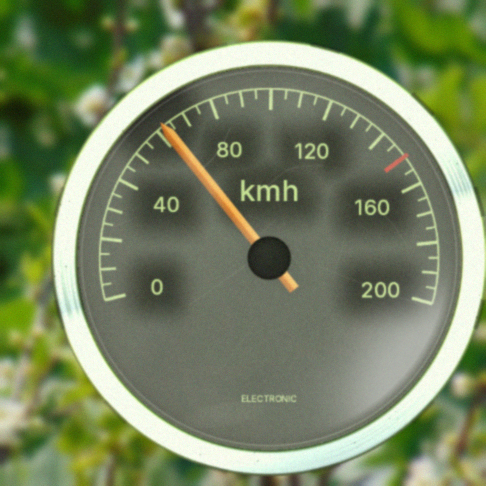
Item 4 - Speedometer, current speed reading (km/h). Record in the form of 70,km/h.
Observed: 62.5,km/h
